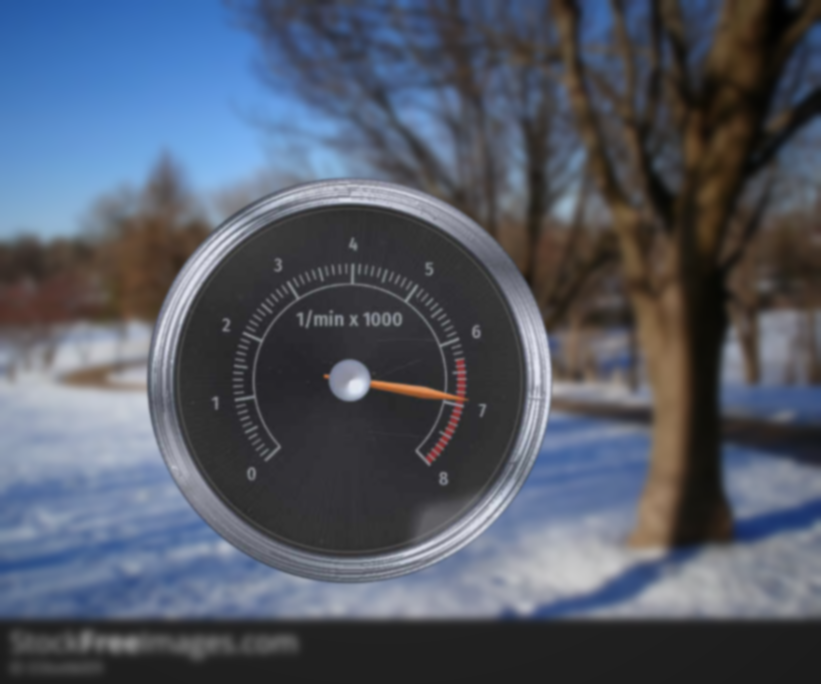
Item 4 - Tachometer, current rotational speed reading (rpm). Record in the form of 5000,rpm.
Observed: 6900,rpm
